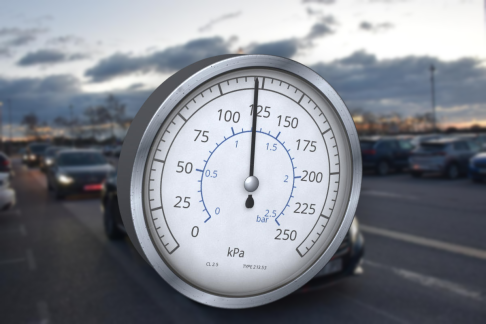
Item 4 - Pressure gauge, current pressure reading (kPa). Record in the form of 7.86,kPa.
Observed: 120,kPa
